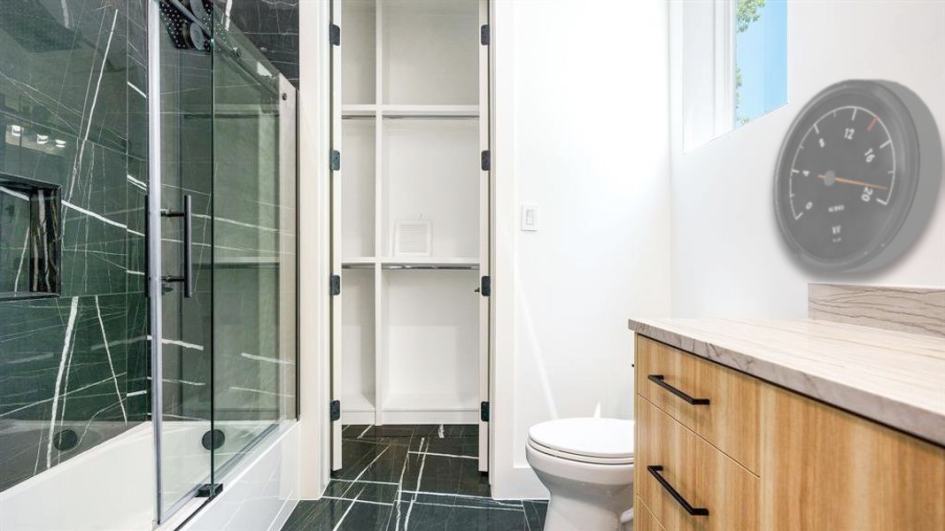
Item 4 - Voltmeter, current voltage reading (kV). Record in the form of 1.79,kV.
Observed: 19,kV
